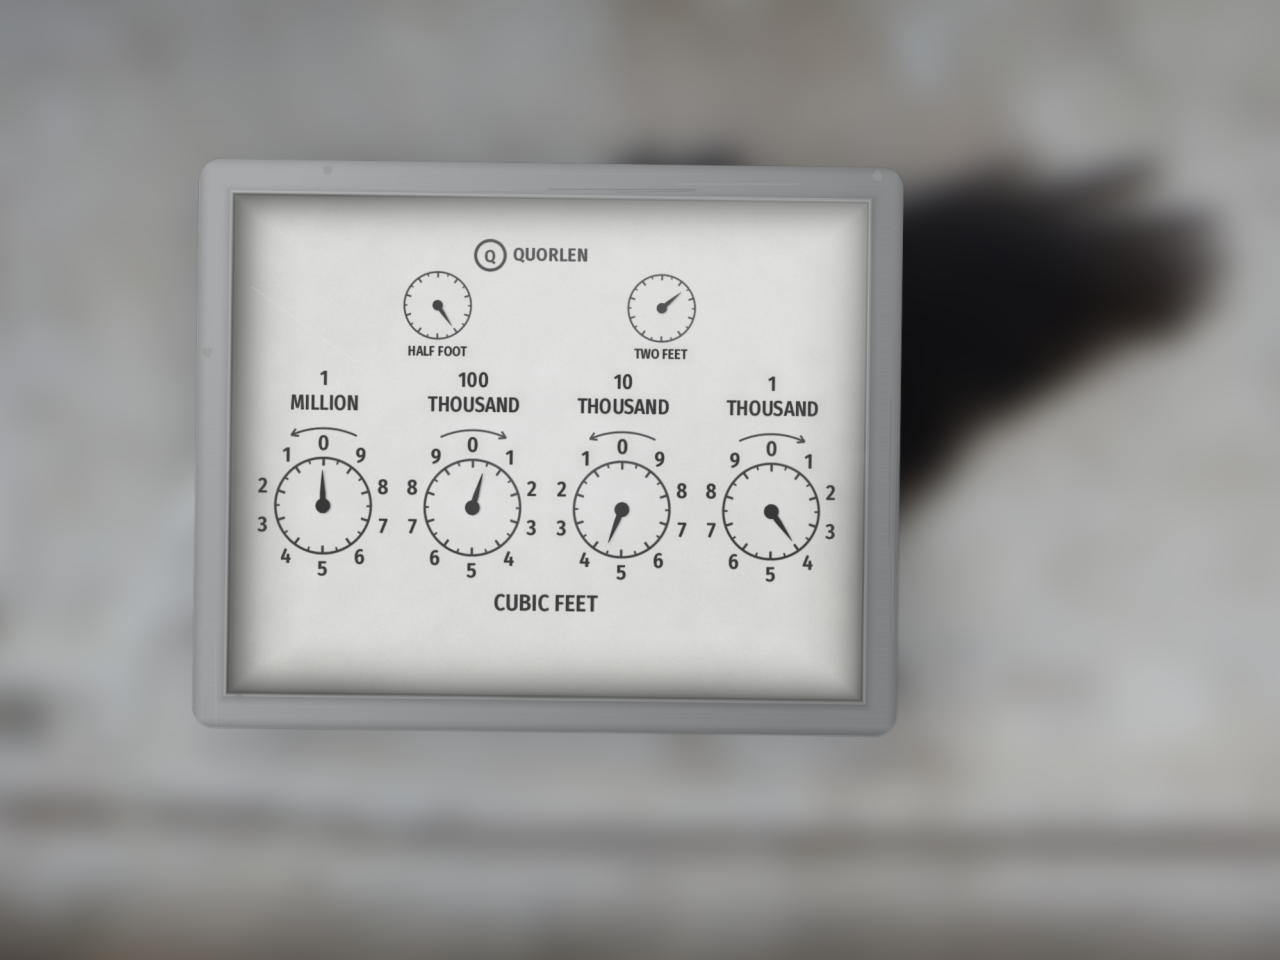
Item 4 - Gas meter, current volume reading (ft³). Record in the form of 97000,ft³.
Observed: 4400,ft³
